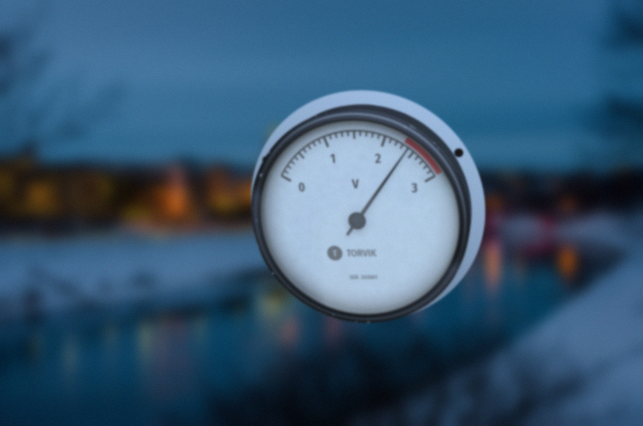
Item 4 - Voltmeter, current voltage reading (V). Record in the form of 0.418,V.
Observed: 2.4,V
